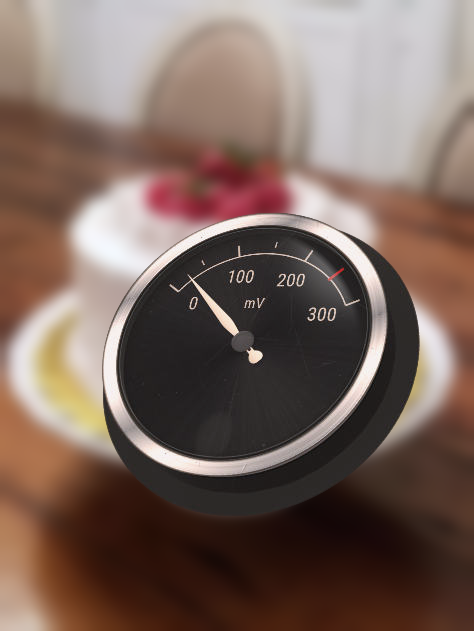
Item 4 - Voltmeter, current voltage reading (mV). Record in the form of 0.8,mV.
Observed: 25,mV
